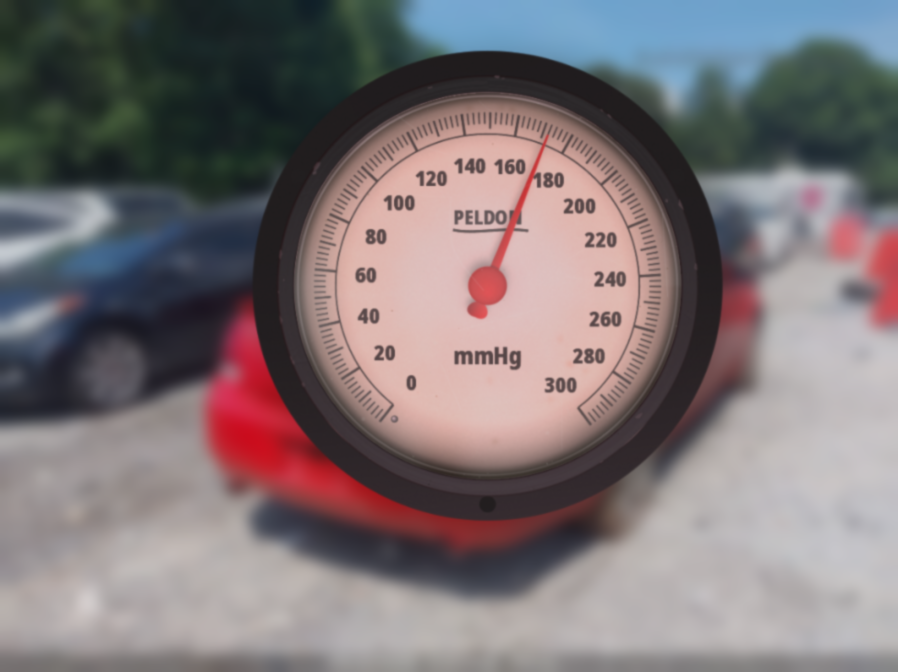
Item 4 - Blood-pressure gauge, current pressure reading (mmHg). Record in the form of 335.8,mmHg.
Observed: 172,mmHg
